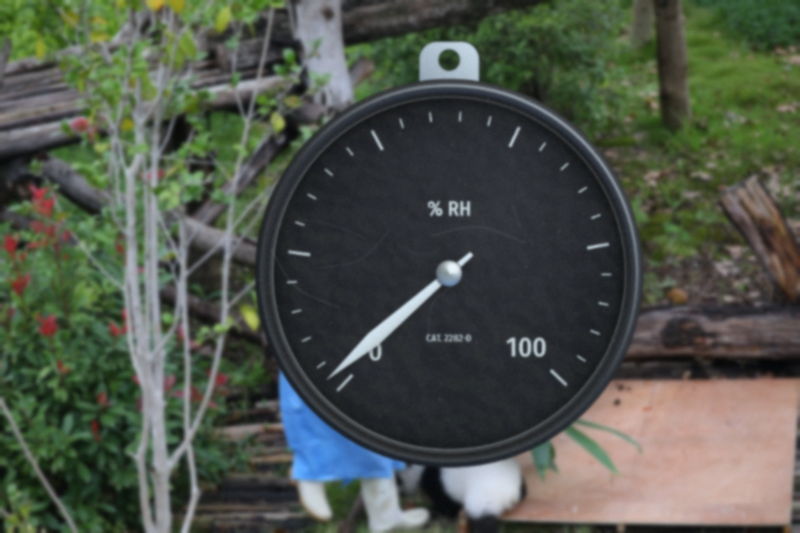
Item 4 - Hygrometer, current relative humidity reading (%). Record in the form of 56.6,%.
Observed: 2,%
